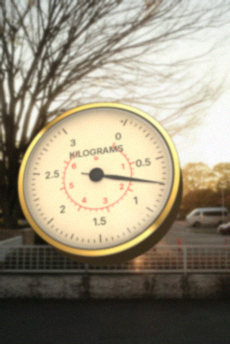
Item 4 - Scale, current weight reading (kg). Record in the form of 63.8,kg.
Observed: 0.75,kg
